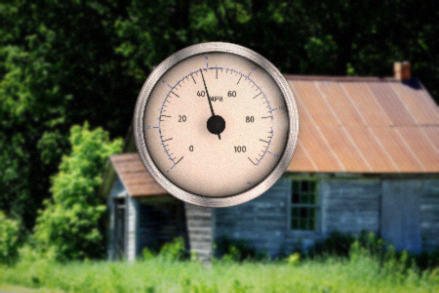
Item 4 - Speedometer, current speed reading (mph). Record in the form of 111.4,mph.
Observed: 44,mph
